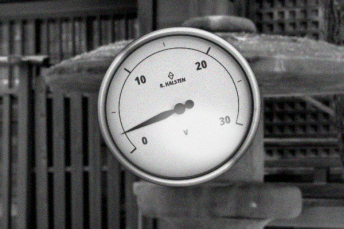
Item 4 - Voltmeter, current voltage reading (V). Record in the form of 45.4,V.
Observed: 2.5,V
